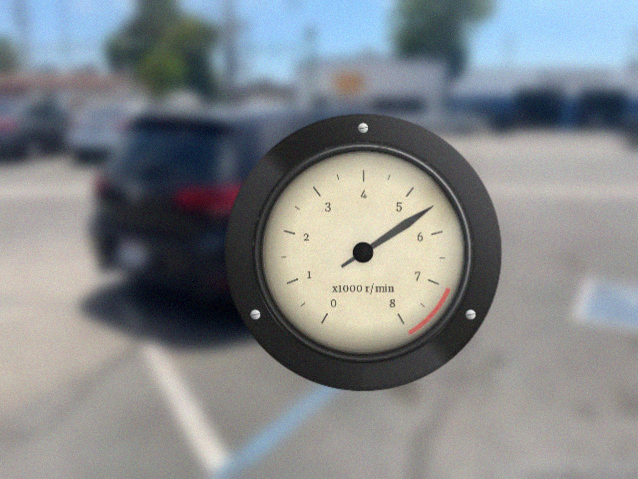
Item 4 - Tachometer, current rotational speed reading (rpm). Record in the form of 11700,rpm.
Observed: 5500,rpm
